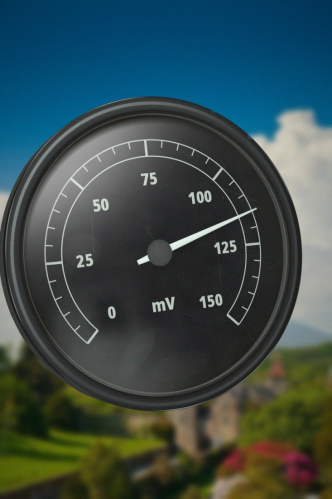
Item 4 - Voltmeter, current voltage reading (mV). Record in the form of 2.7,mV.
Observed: 115,mV
